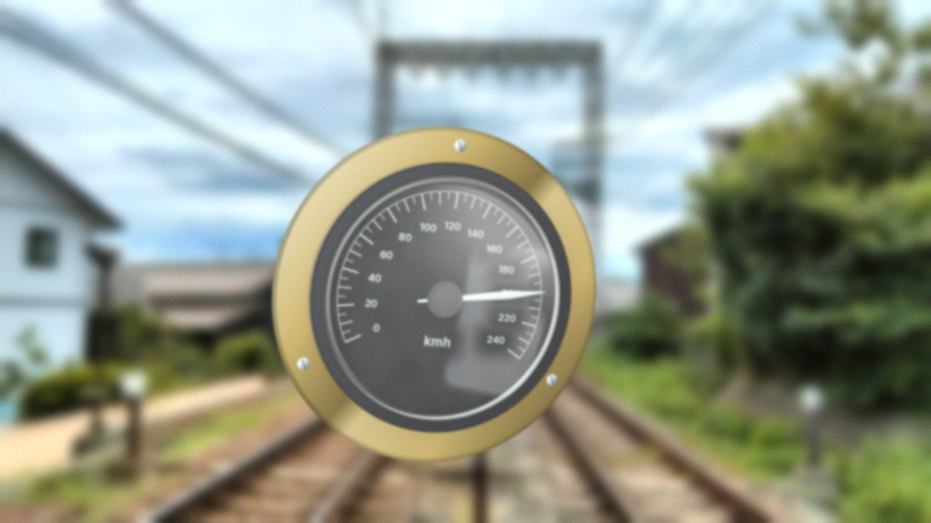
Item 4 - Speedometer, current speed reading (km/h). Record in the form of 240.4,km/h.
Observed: 200,km/h
